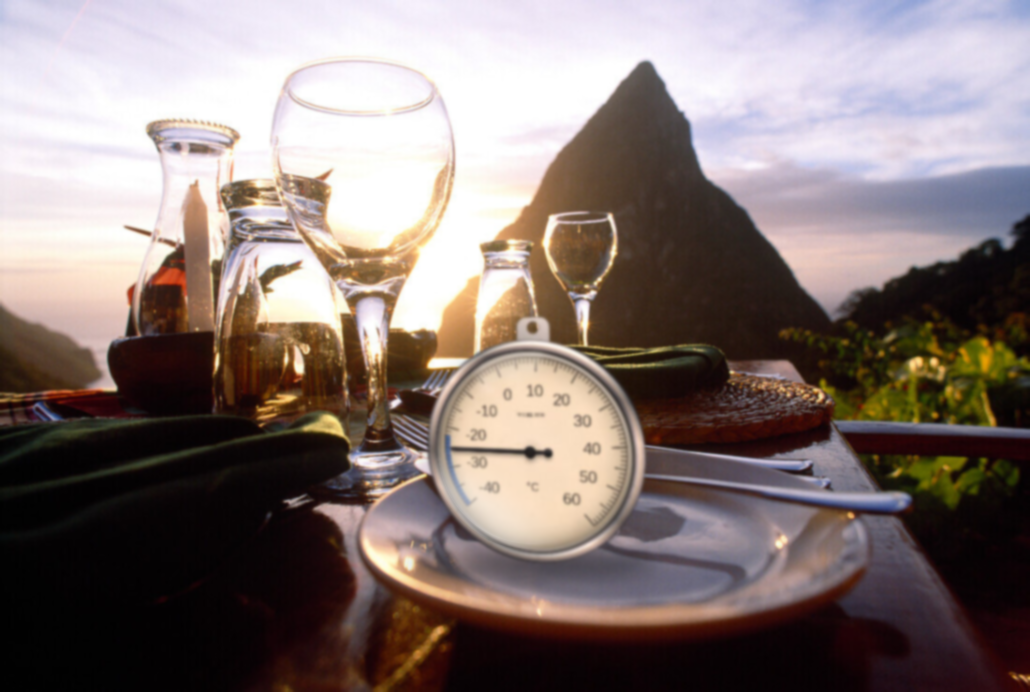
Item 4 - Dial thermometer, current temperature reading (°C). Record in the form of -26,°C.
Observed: -25,°C
